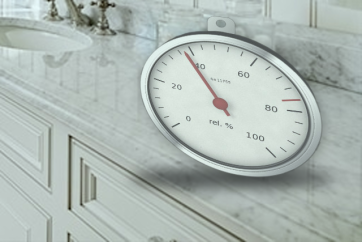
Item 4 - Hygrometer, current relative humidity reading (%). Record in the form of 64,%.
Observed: 38,%
